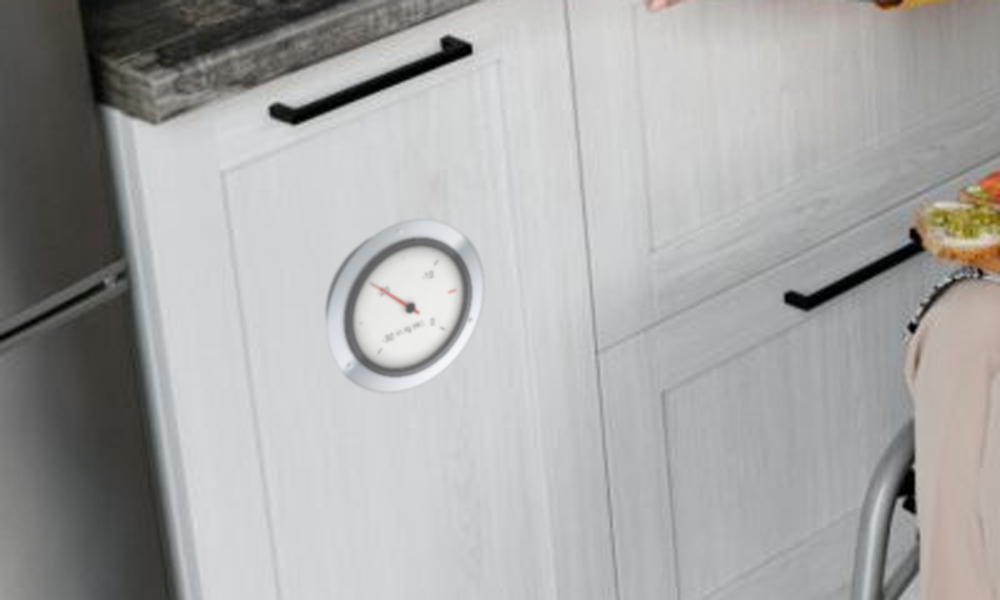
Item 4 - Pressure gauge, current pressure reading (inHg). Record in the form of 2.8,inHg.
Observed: -20,inHg
